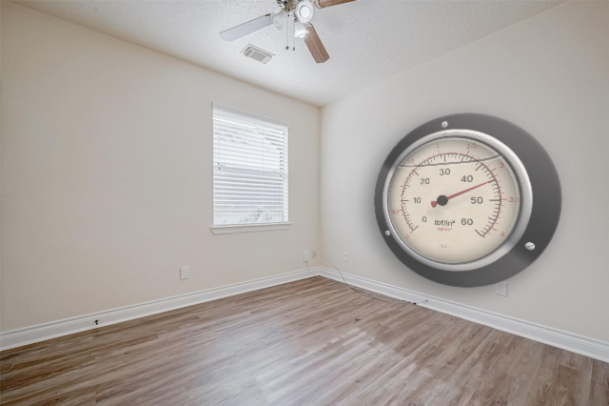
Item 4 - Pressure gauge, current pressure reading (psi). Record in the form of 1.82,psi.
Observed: 45,psi
